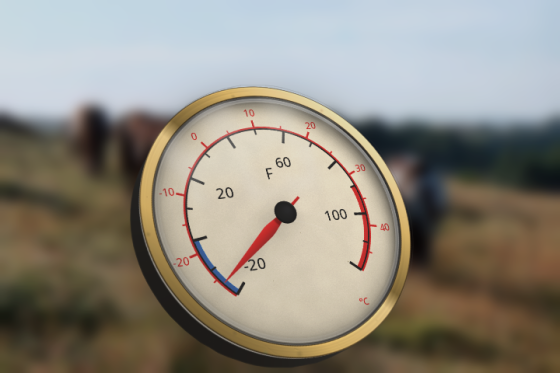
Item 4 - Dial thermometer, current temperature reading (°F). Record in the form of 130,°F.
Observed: -15,°F
